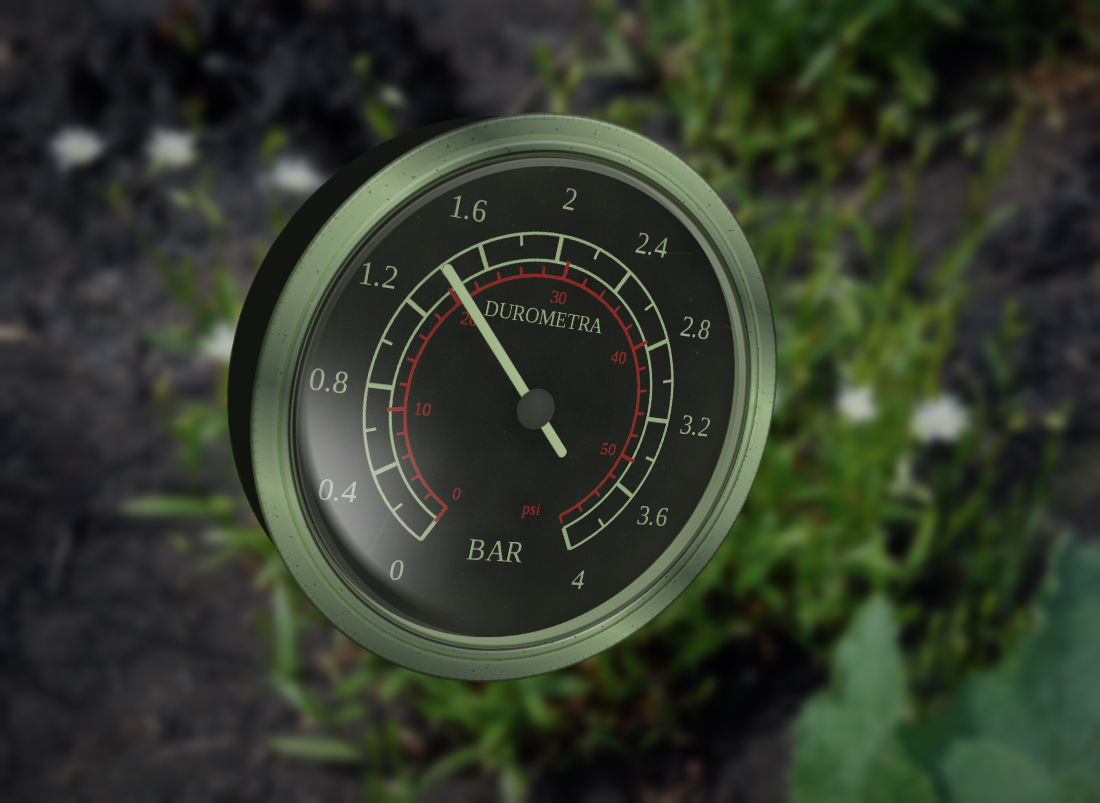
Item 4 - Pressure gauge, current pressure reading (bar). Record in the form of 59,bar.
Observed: 1.4,bar
